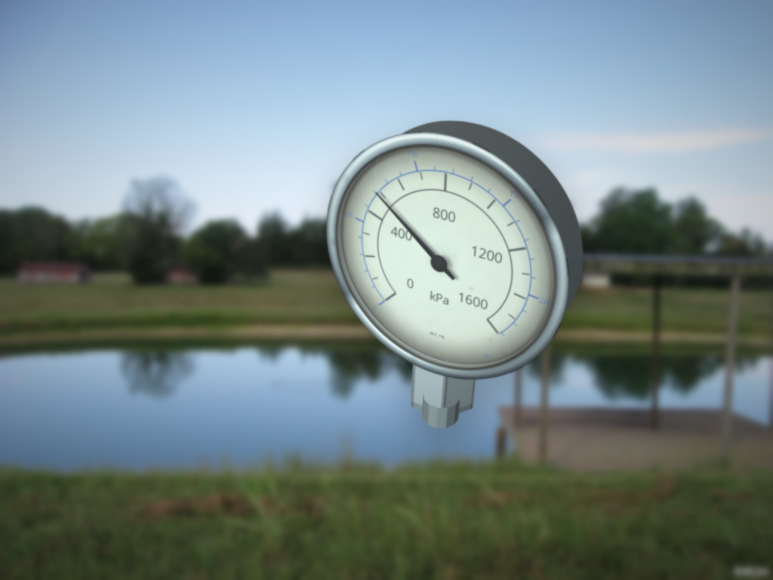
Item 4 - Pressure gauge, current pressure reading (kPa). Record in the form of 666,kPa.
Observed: 500,kPa
